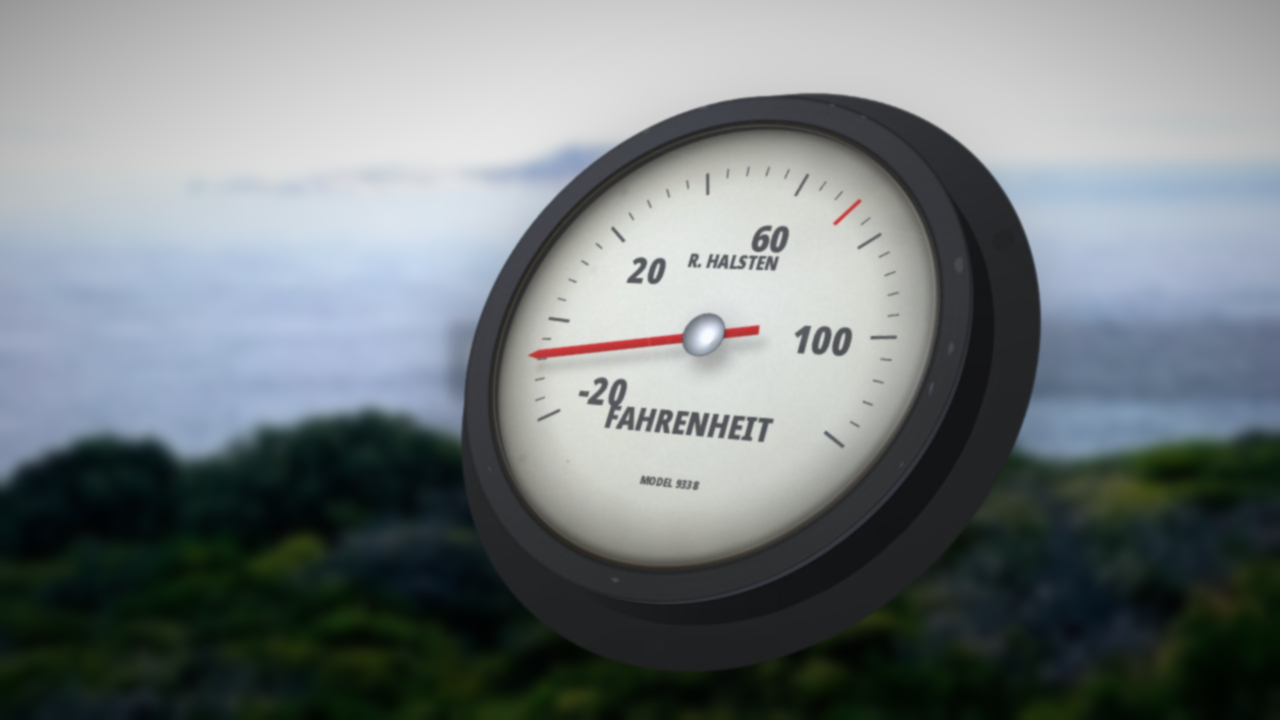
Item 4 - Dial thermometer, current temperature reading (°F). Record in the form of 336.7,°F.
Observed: -8,°F
